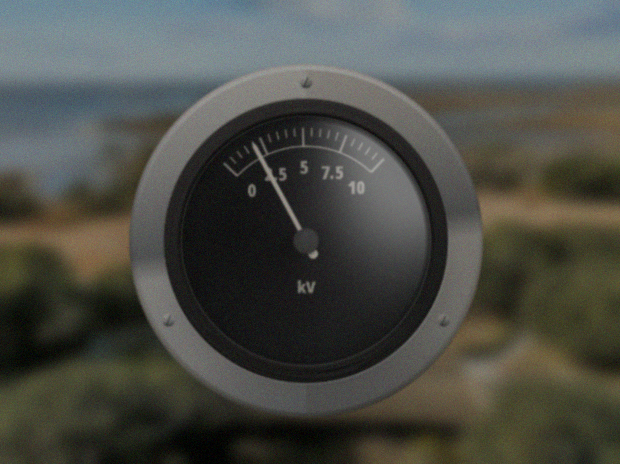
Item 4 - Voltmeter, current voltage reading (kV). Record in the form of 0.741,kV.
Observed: 2,kV
